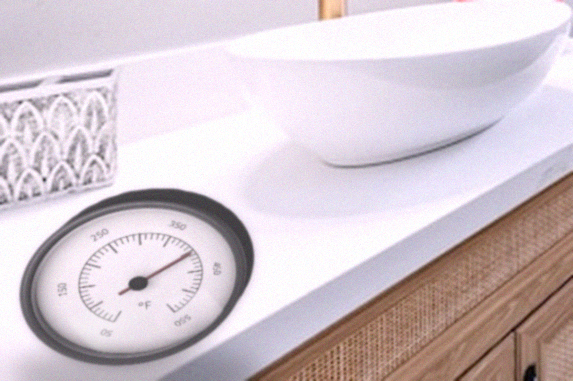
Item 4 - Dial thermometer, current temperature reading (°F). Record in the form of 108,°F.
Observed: 400,°F
